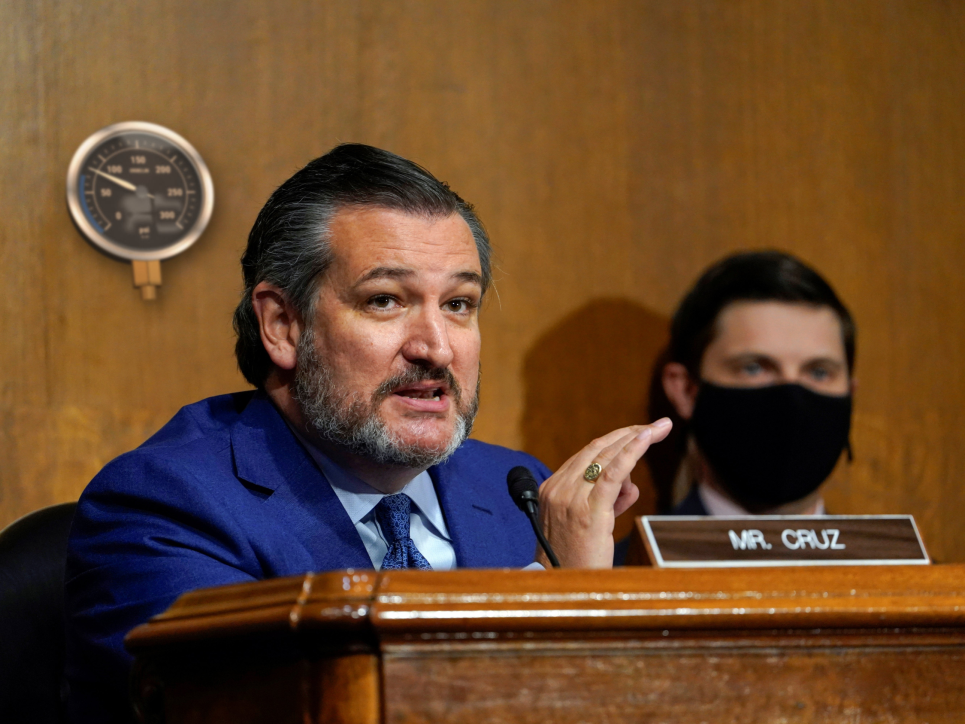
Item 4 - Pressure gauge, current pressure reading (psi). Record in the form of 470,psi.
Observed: 80,psi
